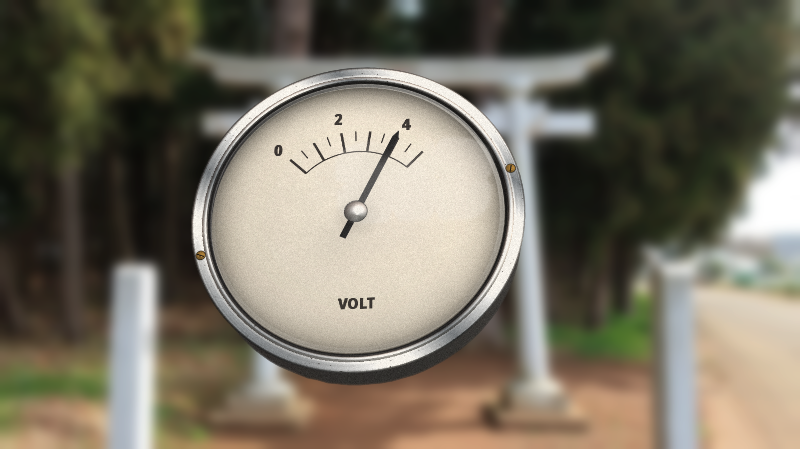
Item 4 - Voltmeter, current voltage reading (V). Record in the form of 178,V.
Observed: 4,V
